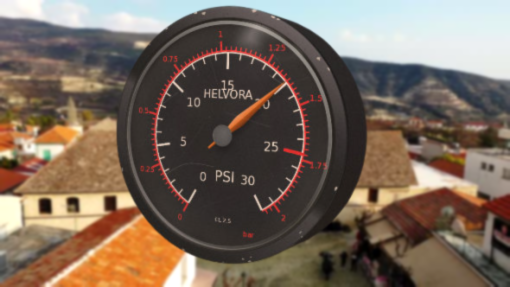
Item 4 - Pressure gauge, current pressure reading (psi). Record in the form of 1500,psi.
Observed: 20,psi
